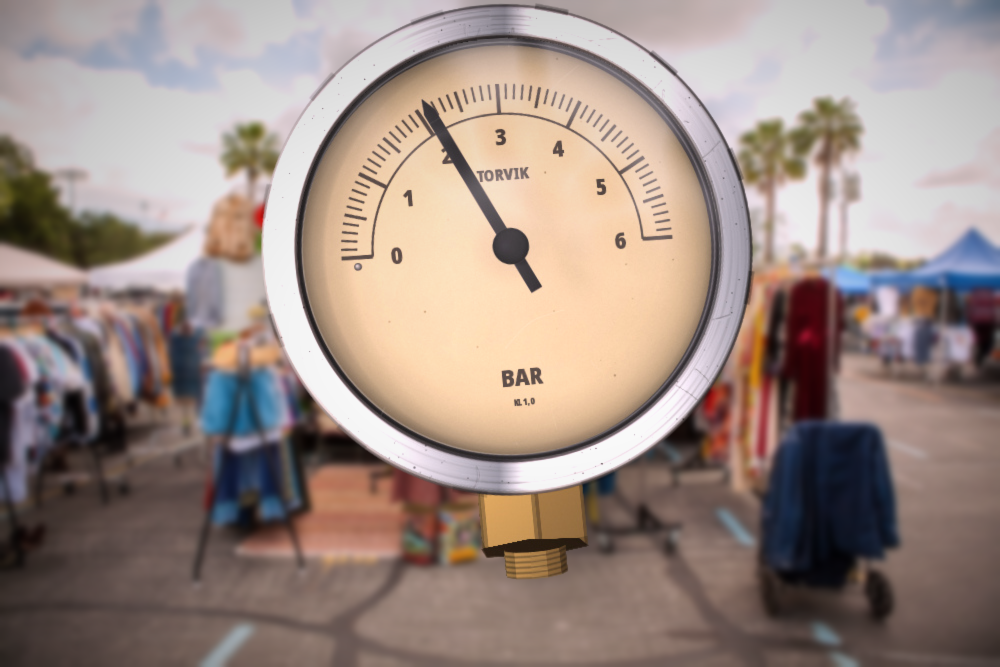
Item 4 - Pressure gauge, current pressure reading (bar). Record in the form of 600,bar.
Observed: 2.1,bar
